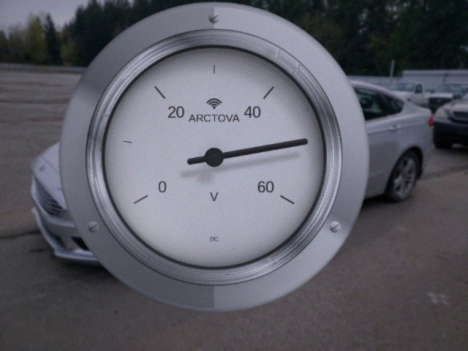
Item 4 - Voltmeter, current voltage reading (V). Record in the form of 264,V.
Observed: 50,V
